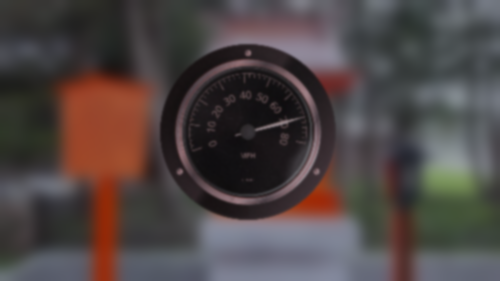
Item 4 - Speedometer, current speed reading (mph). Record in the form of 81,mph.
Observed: 70,mph
